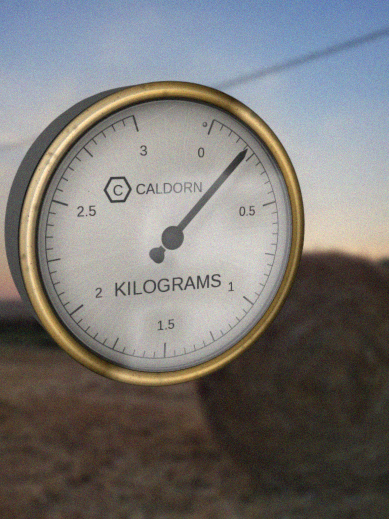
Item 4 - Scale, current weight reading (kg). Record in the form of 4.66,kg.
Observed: 0.2,kg
